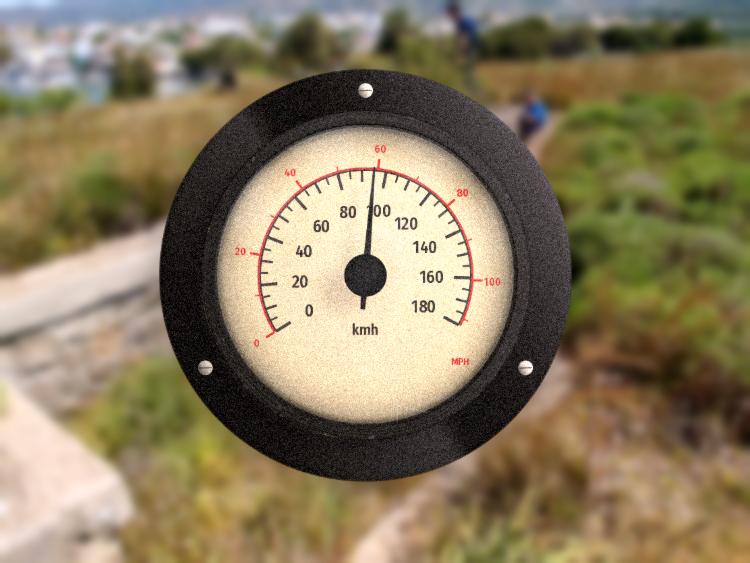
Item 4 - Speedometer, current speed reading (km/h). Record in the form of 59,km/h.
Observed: 95,km/h
